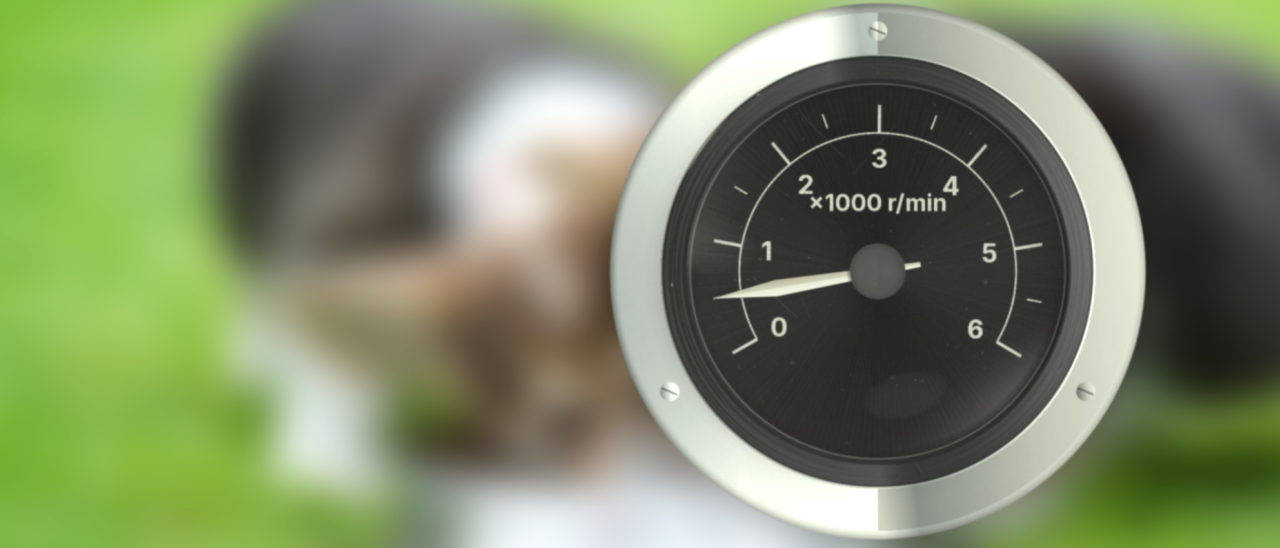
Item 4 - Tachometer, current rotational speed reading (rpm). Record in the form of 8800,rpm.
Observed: 500,rpm
